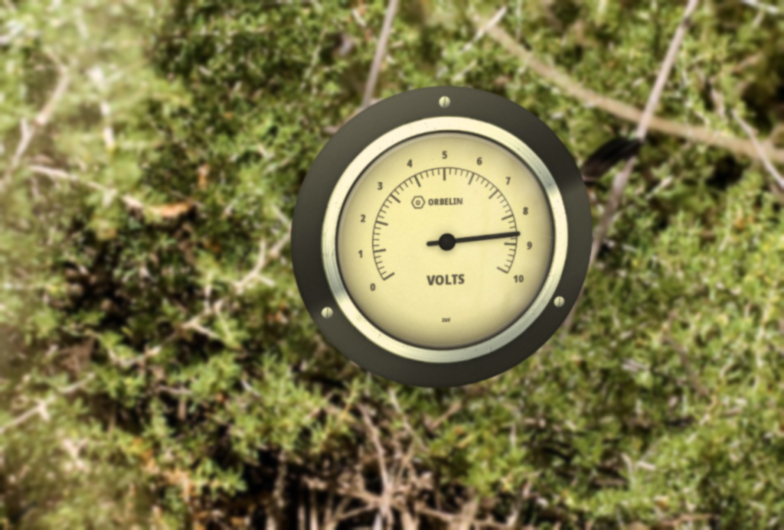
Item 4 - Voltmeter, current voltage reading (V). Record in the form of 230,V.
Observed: 8.6,V
